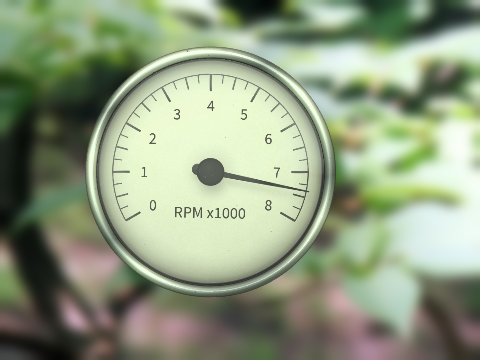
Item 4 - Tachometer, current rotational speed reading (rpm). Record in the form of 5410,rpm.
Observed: 7375,rpm
